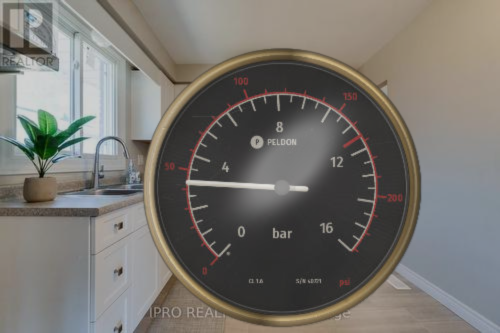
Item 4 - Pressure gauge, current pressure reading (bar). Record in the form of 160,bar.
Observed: 3,bar
